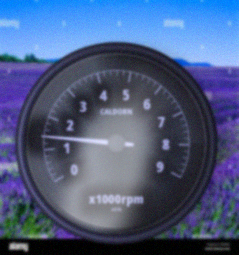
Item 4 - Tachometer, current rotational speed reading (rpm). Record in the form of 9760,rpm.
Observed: 1400,rpm
